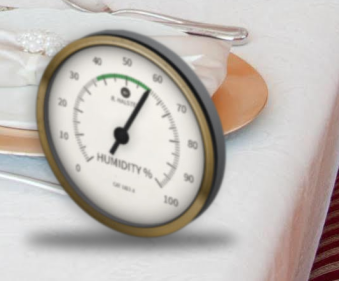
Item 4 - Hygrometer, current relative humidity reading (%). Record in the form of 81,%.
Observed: 60,%
